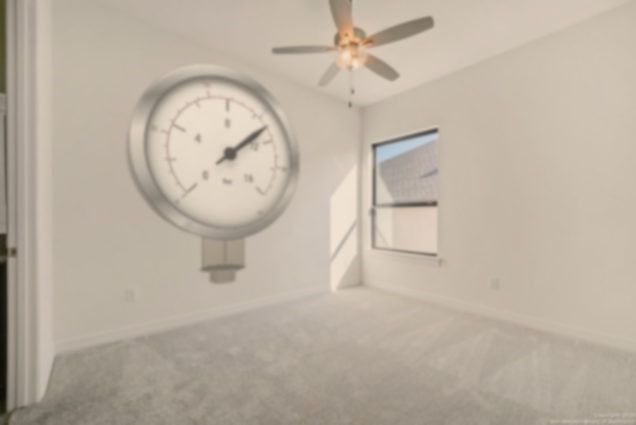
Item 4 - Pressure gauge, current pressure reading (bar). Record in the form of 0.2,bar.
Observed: 11,bar
